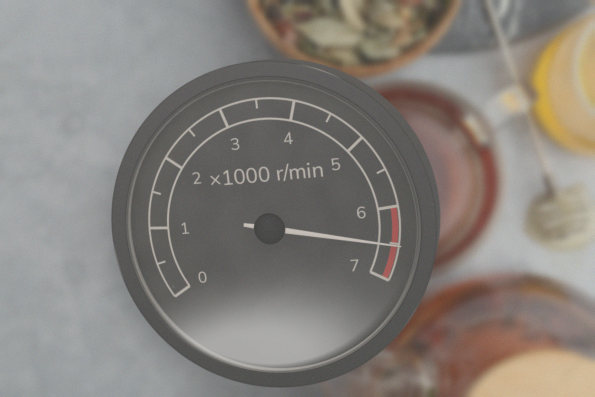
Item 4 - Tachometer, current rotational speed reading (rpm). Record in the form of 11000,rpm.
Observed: 6500,rpm
